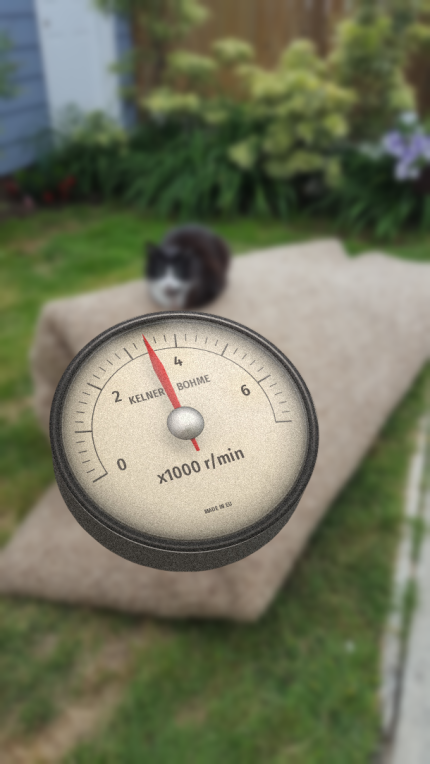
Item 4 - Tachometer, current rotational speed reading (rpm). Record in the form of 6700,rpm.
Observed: 3400,rpm
